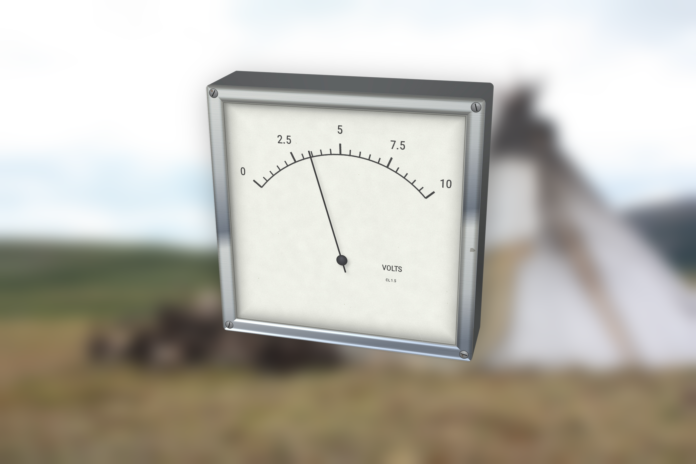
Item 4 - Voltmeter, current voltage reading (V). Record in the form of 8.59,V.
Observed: 3.5,V
